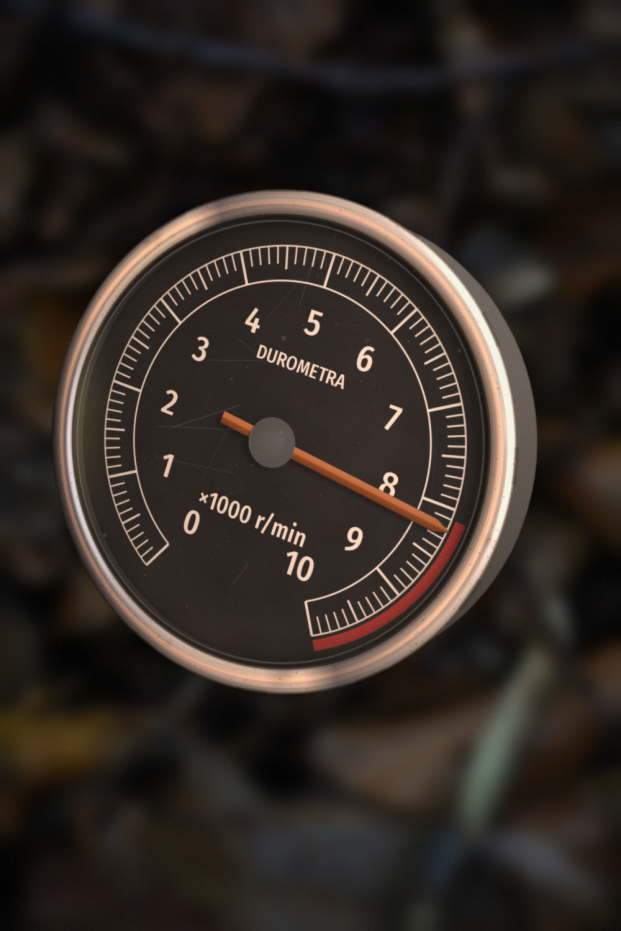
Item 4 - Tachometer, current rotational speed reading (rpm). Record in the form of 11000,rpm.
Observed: 8200,rpm
